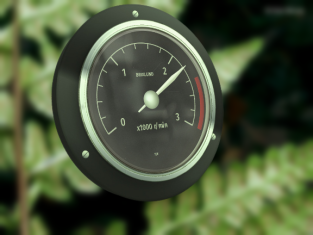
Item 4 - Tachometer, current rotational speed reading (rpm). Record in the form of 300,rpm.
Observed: 2200,rpm
